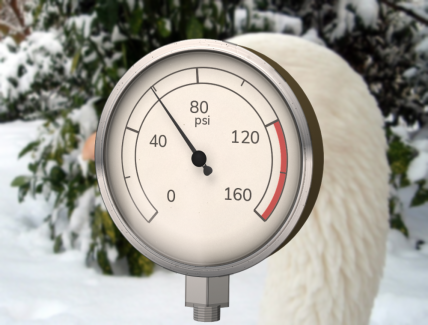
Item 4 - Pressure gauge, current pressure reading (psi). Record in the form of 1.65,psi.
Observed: 60,psi
